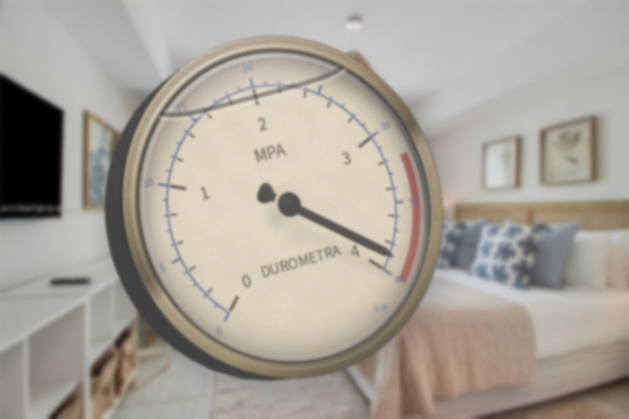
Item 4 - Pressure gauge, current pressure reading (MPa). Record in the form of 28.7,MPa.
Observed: 3.9,MPa
